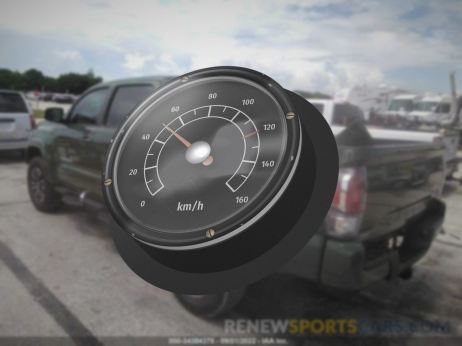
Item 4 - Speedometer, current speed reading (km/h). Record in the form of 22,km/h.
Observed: 50,km/h
